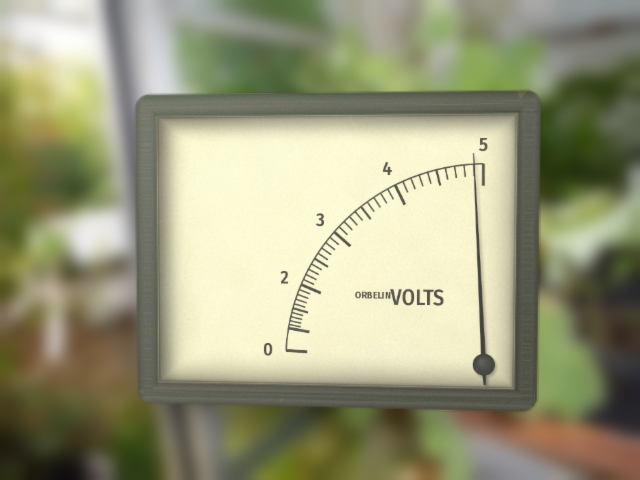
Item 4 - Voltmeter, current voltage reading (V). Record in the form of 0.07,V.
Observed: 4.9,V
